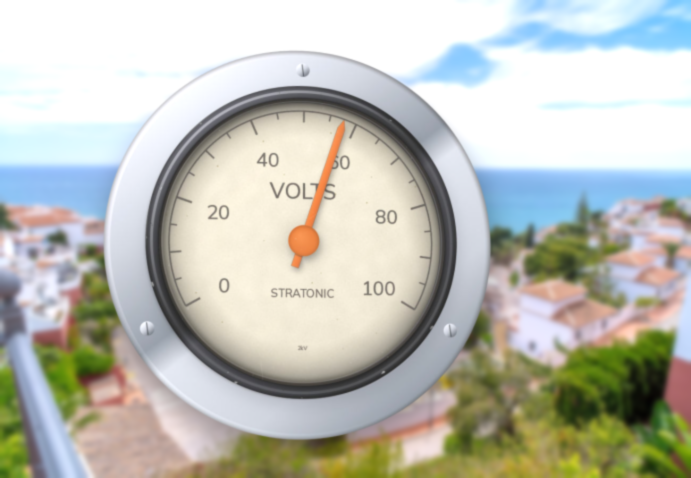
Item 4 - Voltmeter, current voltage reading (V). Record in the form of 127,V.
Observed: 57.5,V
